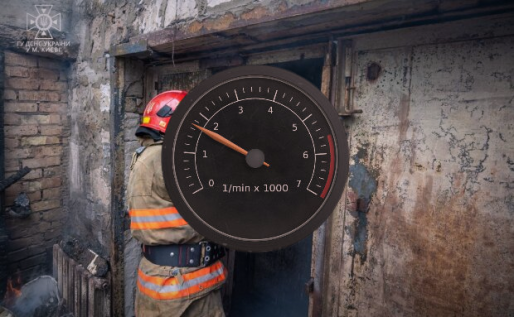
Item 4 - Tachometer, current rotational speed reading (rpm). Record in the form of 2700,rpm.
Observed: 1700,rpm
